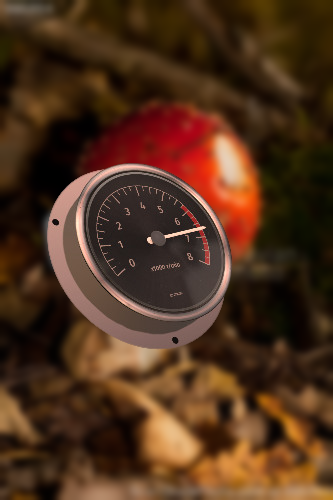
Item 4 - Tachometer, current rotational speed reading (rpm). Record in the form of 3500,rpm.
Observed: 6750,rpm
